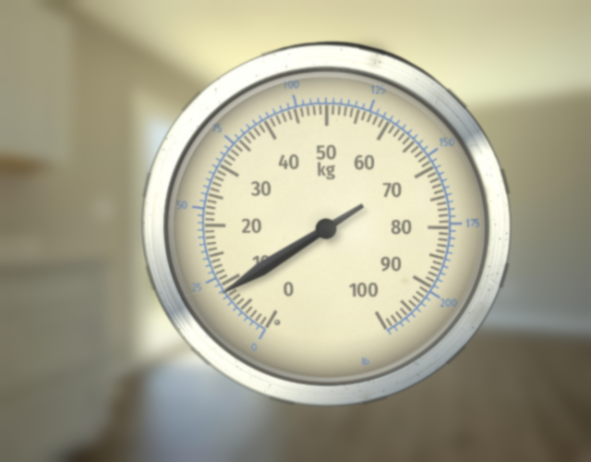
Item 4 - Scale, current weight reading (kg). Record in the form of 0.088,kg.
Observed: 9,kg
